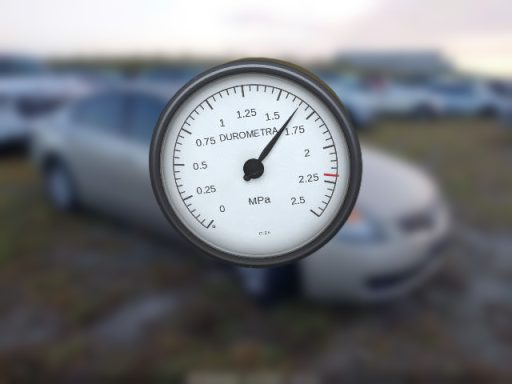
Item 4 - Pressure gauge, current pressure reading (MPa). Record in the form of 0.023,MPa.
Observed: 1.65,MPa
